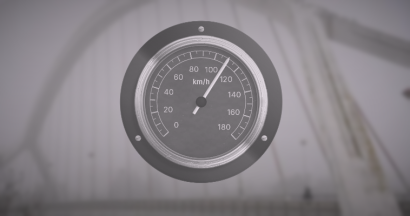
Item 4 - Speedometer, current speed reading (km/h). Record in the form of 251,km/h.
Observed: 110,km/h
